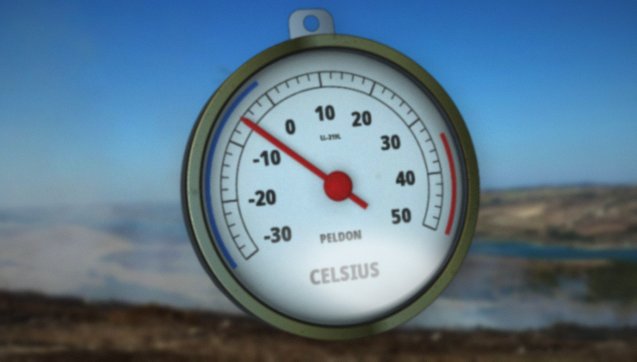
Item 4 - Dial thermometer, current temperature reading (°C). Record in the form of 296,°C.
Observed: -6,°C
